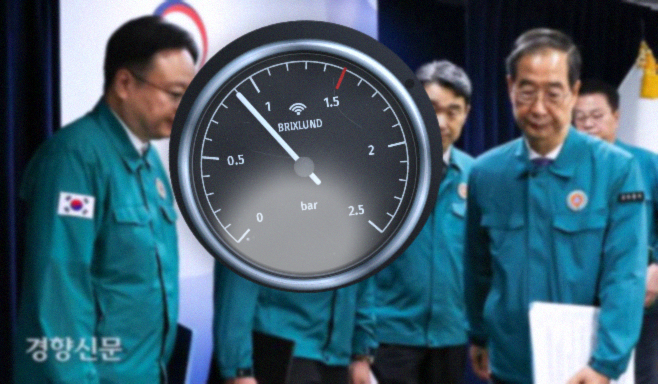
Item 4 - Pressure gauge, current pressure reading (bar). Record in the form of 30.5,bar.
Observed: 0.9,bar
